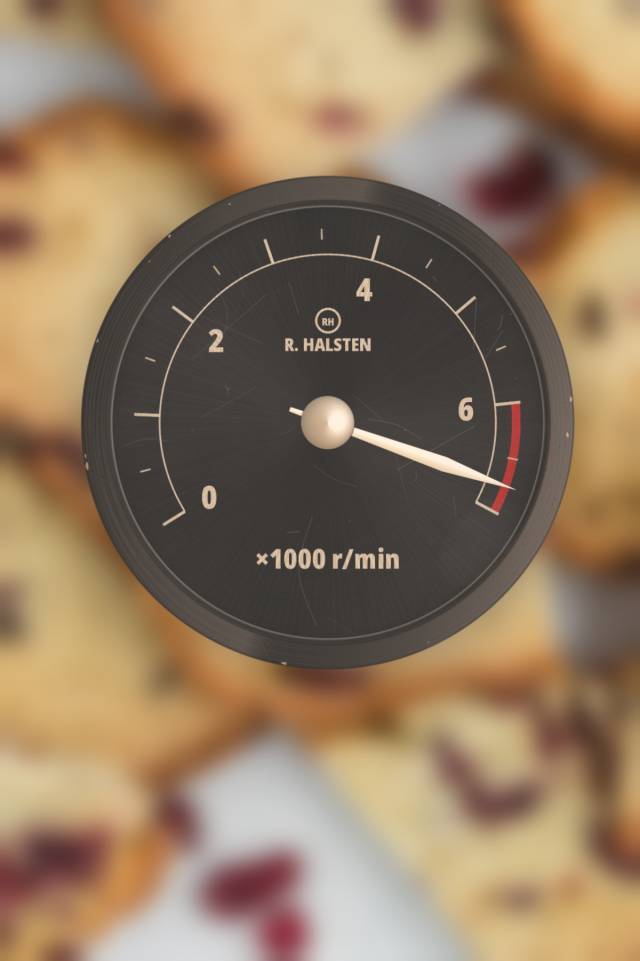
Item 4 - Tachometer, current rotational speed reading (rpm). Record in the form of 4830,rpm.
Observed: 6750,rpm
